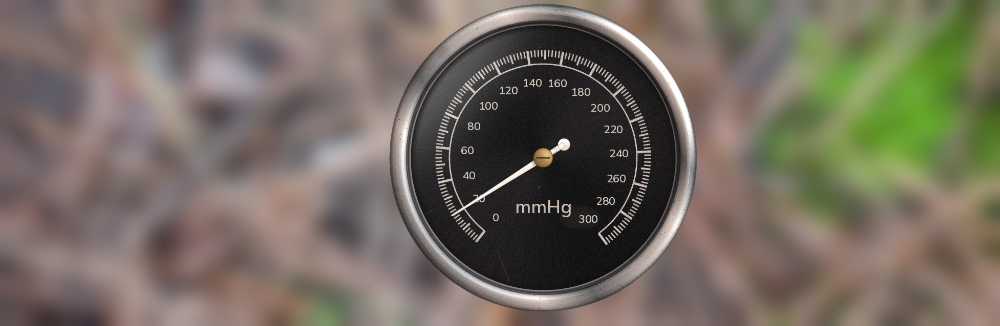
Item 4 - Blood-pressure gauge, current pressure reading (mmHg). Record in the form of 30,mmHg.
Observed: 20,mmHg
